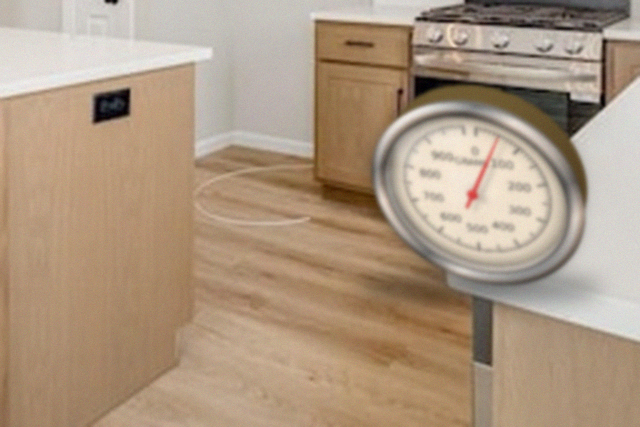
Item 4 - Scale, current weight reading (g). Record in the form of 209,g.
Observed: 50,g
